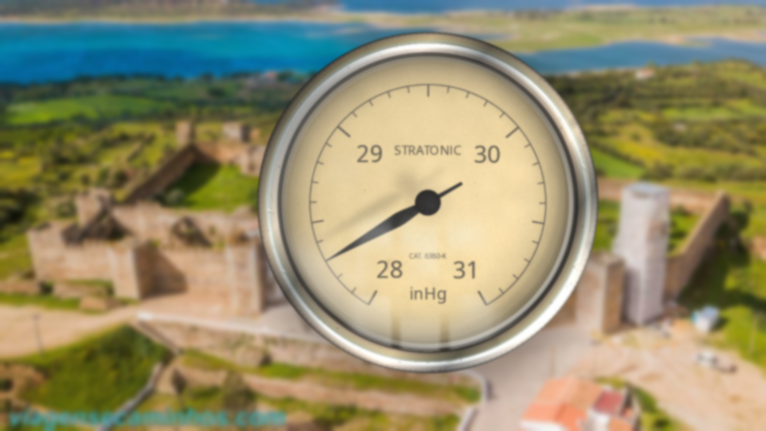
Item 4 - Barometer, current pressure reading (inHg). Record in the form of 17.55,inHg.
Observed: 28.3,inHg
